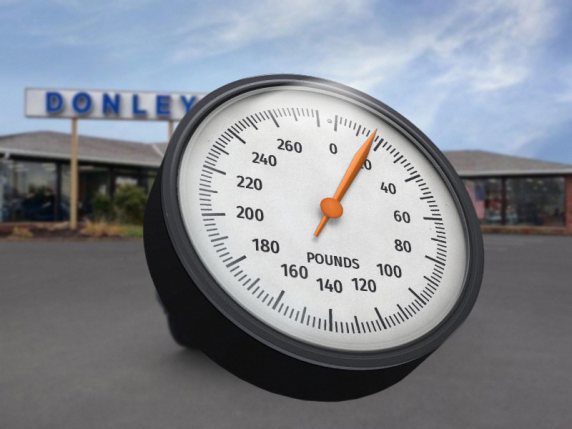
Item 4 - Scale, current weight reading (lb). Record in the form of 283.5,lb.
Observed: 16,lb
